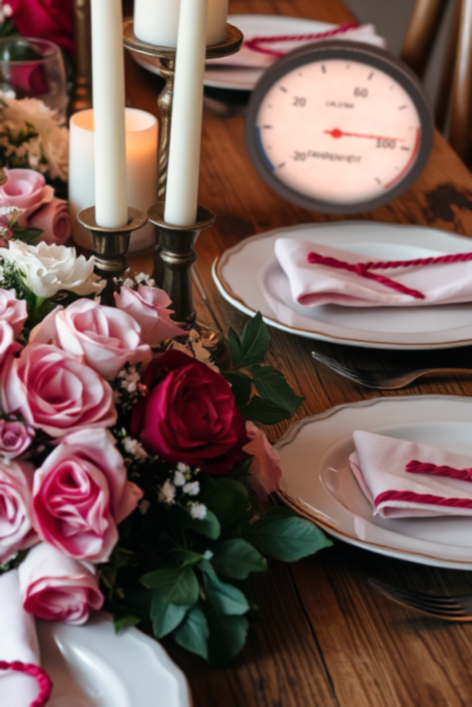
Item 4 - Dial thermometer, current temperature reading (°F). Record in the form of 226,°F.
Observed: 95,°F
